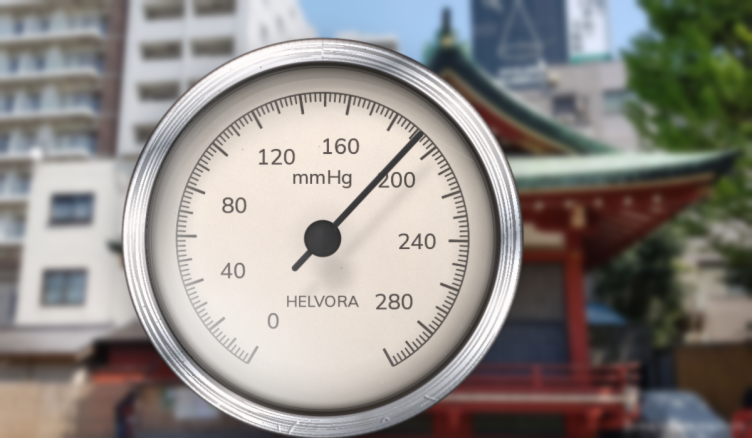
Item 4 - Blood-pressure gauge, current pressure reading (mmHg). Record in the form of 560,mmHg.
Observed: 192,mmHg
